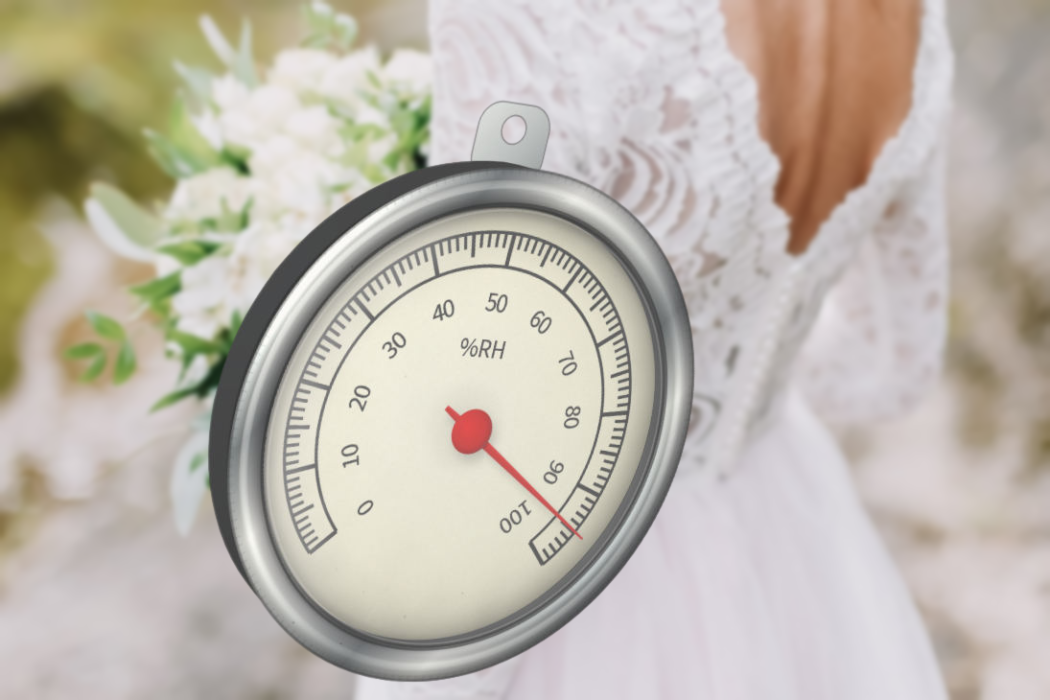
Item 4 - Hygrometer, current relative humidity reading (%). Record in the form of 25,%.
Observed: 95,%
